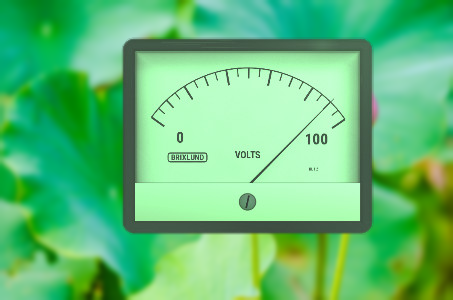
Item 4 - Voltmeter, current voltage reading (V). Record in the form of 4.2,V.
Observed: 90,V
